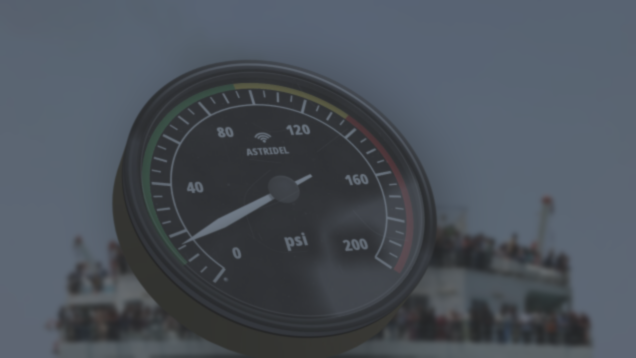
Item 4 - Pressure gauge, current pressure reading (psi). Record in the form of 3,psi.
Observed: 15,psi
